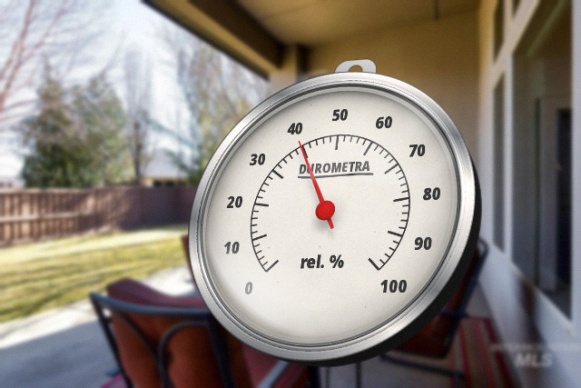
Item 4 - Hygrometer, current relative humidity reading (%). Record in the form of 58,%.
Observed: 40,%
